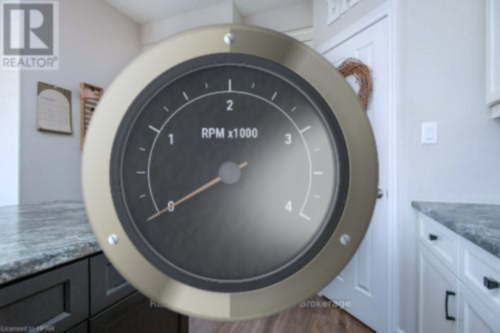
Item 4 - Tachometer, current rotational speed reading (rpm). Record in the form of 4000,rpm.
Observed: 0,rpm
